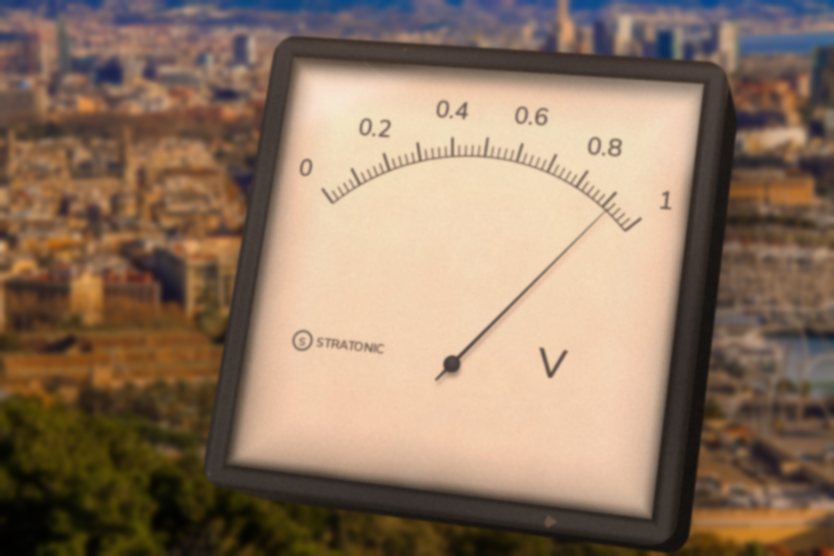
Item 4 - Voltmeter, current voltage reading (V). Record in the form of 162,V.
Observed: 0.92,V
